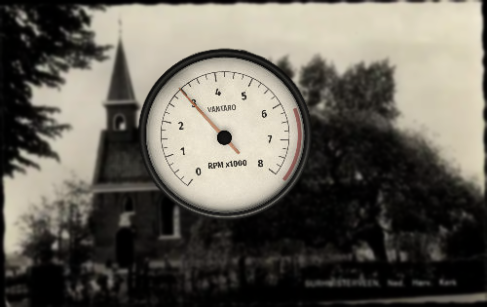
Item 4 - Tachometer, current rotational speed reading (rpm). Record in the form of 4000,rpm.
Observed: 3000,rpm
